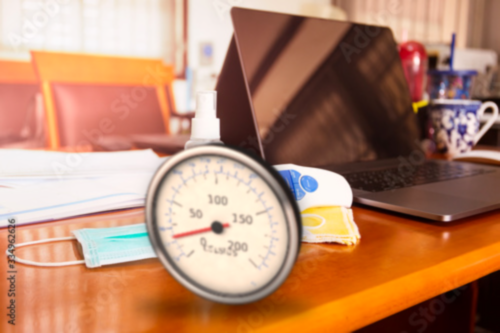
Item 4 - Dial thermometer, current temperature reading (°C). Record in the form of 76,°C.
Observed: 20,°C
